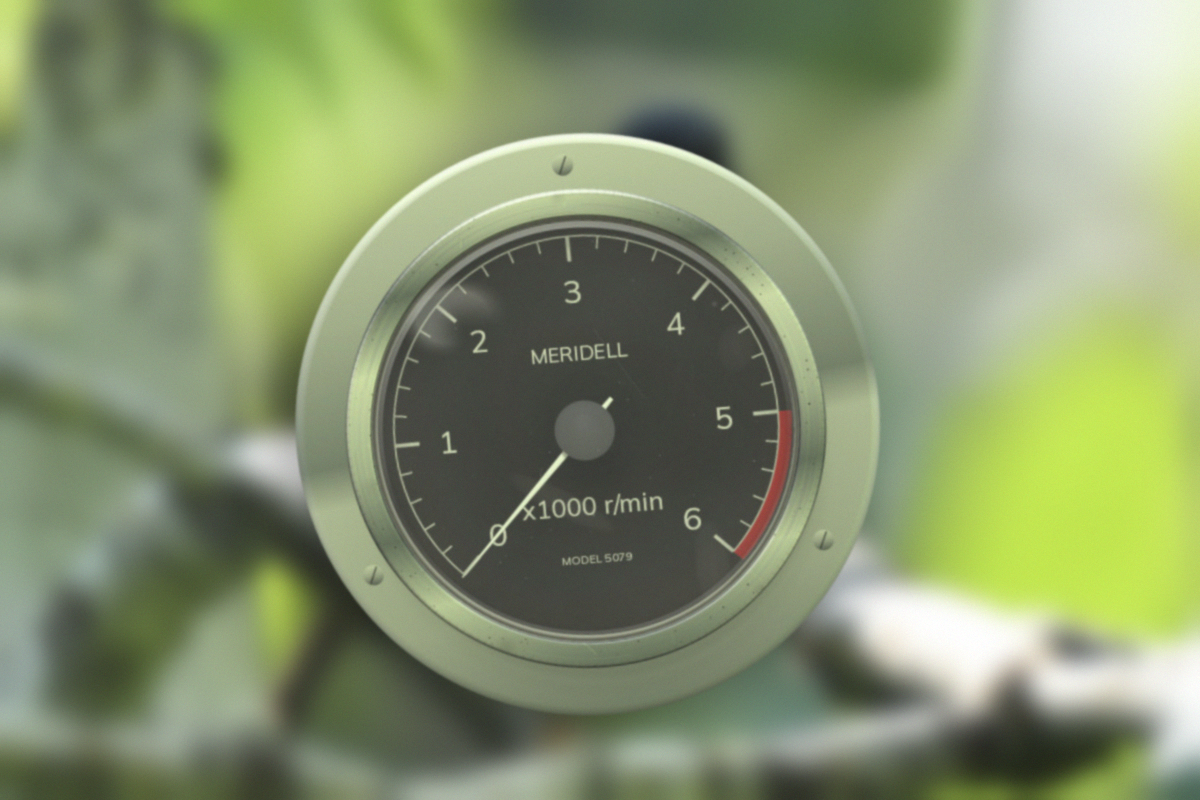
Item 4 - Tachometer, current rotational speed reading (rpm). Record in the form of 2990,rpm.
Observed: 0,rpm
